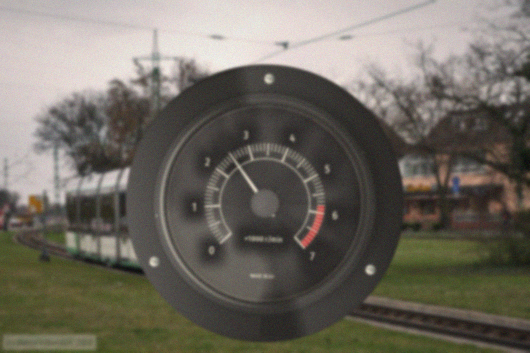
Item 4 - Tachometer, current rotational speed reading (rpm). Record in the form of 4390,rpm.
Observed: 2500,rpm
